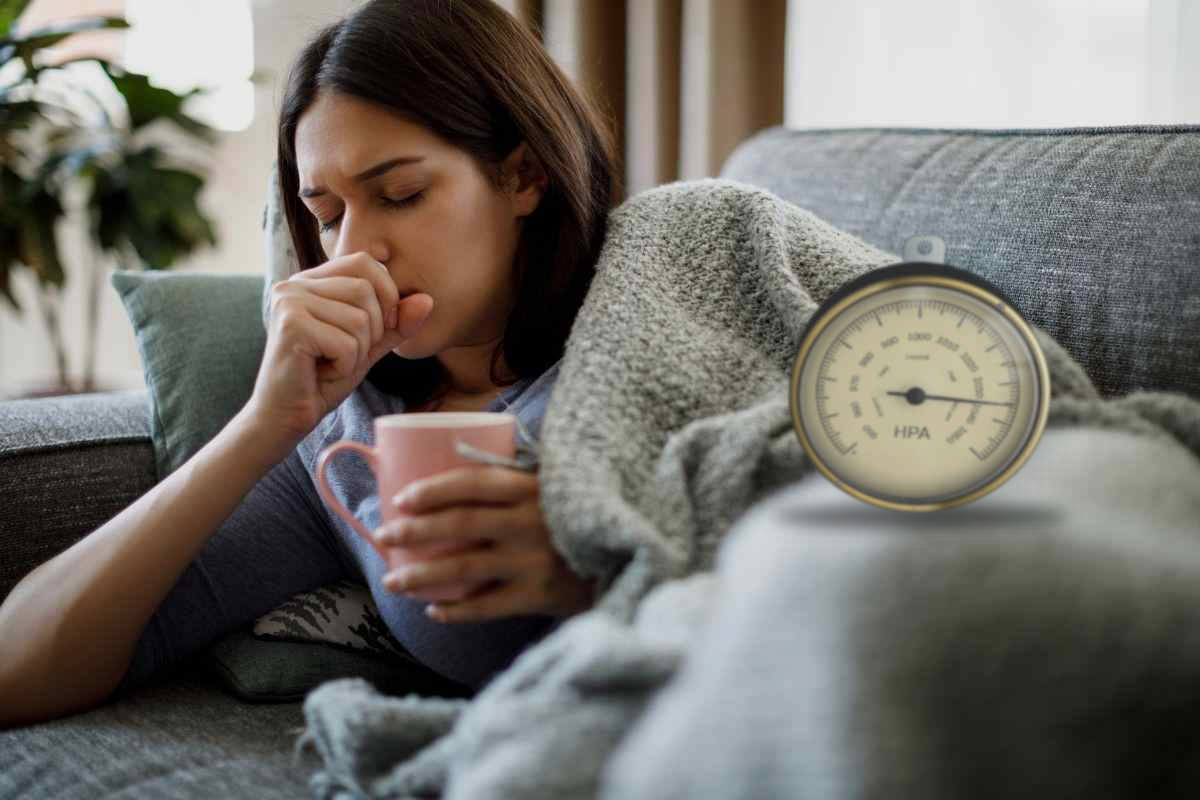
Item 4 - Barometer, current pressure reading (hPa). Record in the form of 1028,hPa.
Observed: 1035,hPa
